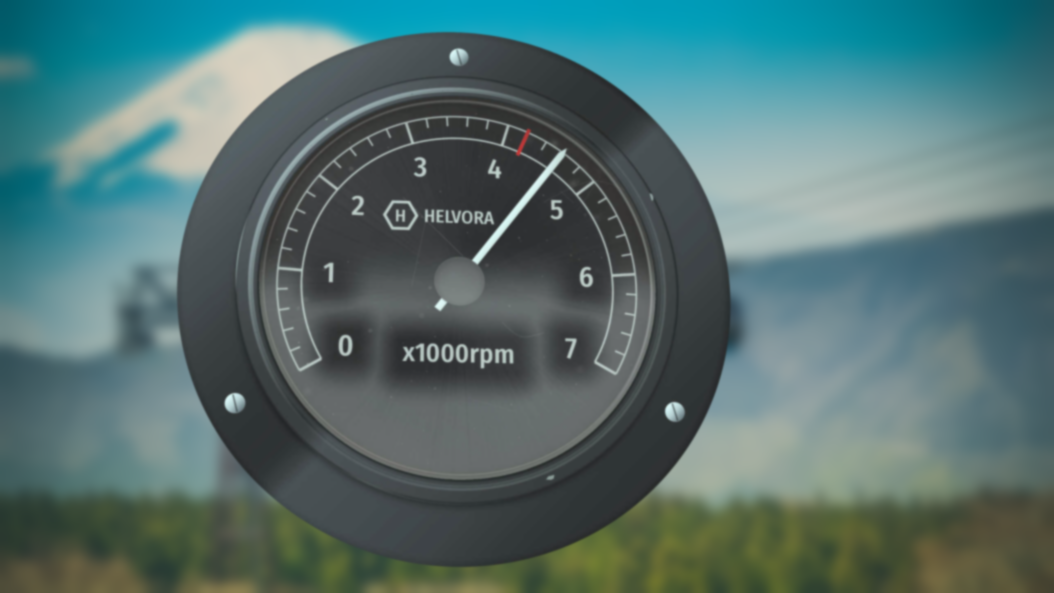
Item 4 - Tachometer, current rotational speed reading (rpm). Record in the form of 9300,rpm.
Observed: 4600,rpm
